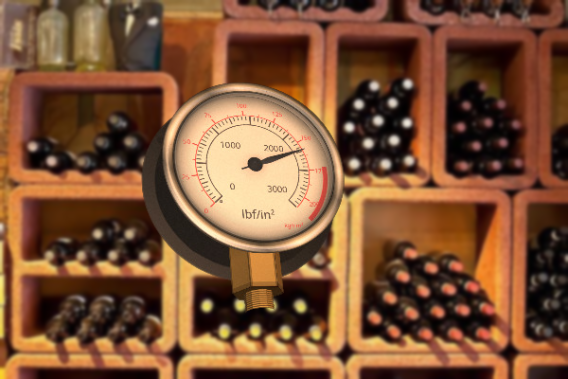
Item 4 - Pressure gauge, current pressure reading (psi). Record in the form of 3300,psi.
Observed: 2250,psi
